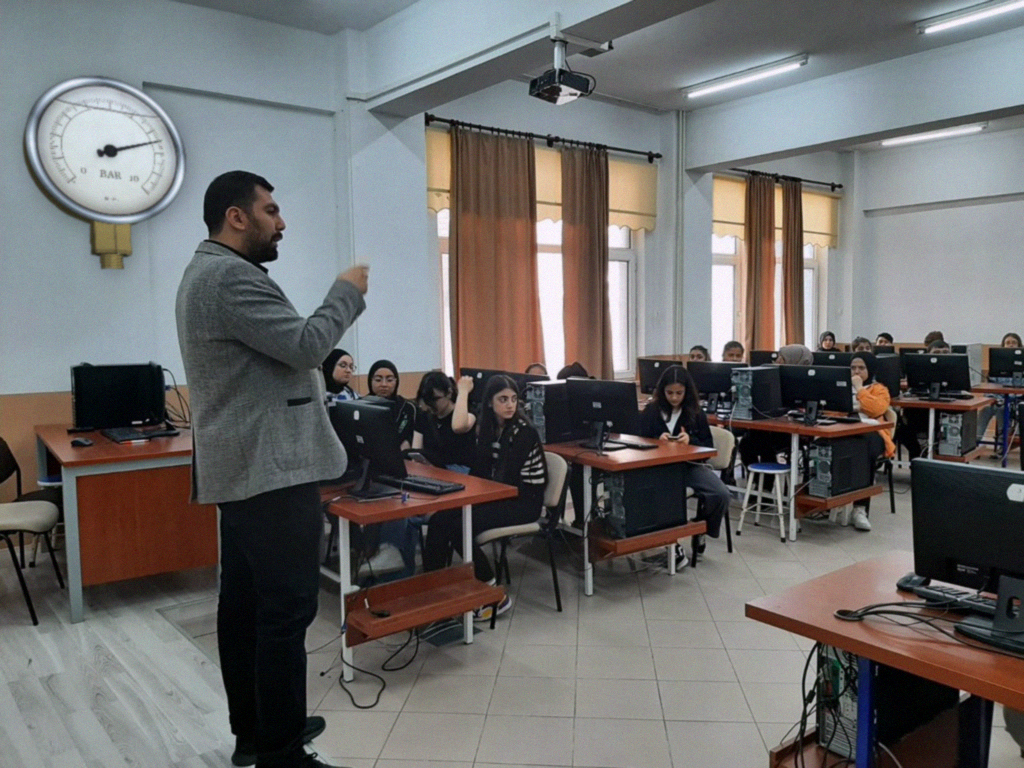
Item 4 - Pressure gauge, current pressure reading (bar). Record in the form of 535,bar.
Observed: 7.5,bar
